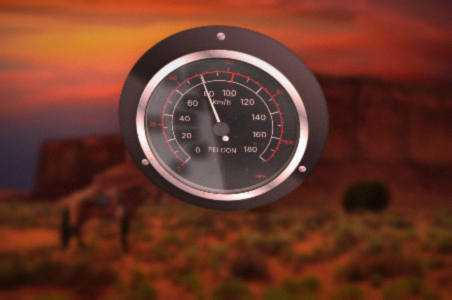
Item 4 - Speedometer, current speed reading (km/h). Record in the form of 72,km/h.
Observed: 80,km/h
